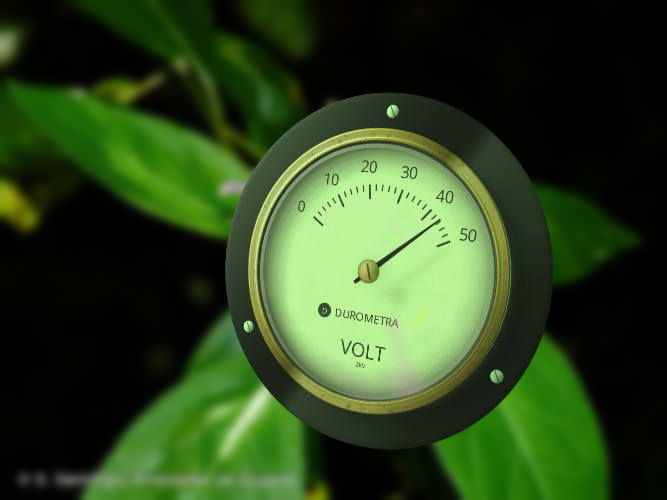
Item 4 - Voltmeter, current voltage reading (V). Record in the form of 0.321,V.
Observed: 44,V
